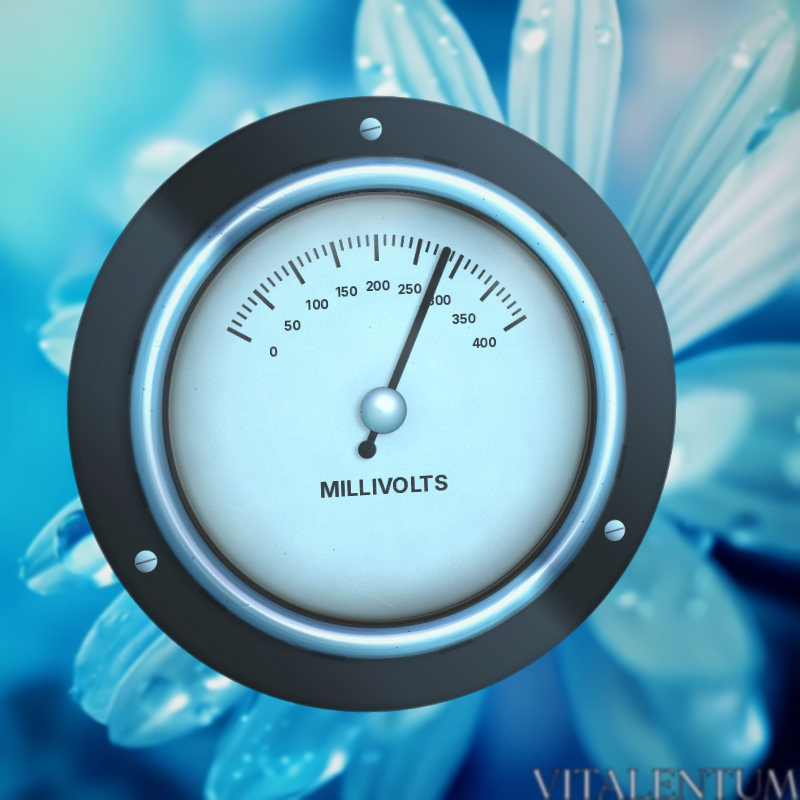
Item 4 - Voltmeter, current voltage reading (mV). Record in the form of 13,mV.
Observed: 280,mV
